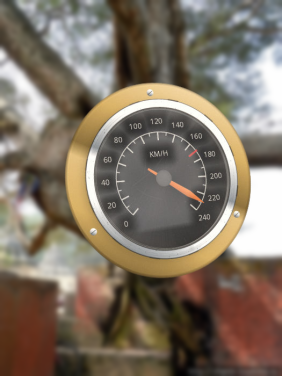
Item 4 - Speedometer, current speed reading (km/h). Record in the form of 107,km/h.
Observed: 230,km/h
